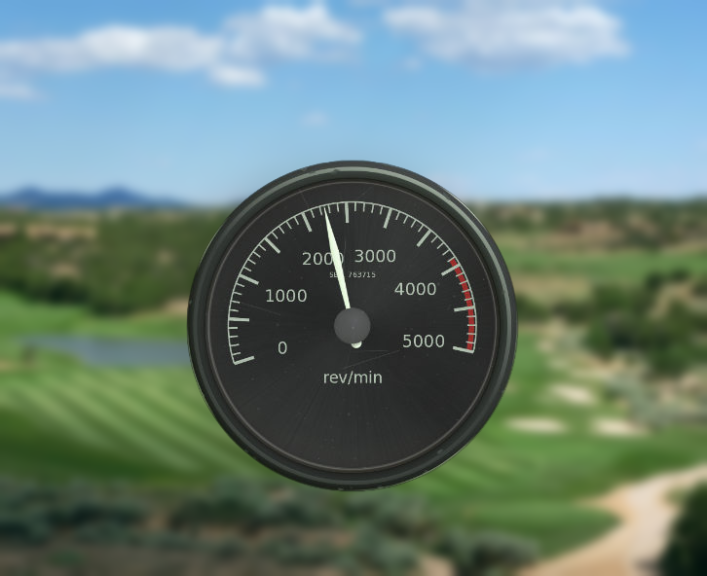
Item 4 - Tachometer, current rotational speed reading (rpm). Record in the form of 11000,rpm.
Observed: 2250,rpm
